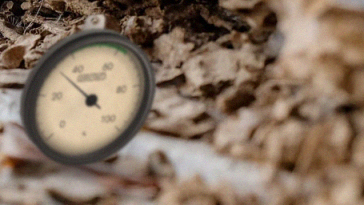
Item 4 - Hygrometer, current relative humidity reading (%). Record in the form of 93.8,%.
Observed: 32,%
